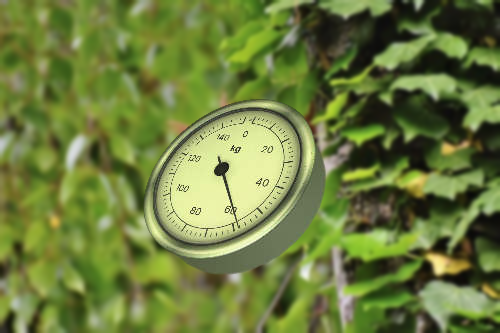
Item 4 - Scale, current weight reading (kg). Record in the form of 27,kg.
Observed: 58,kg
